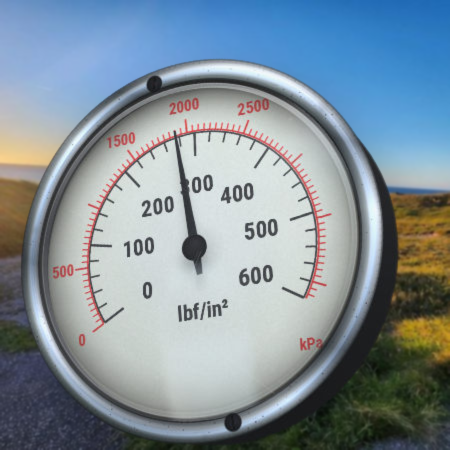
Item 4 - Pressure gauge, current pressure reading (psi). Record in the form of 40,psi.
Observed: 280,psi
